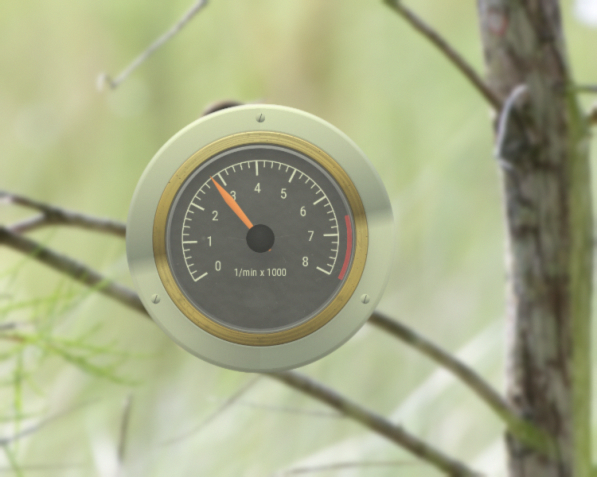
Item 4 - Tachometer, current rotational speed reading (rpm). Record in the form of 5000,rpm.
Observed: 2800,rpm
